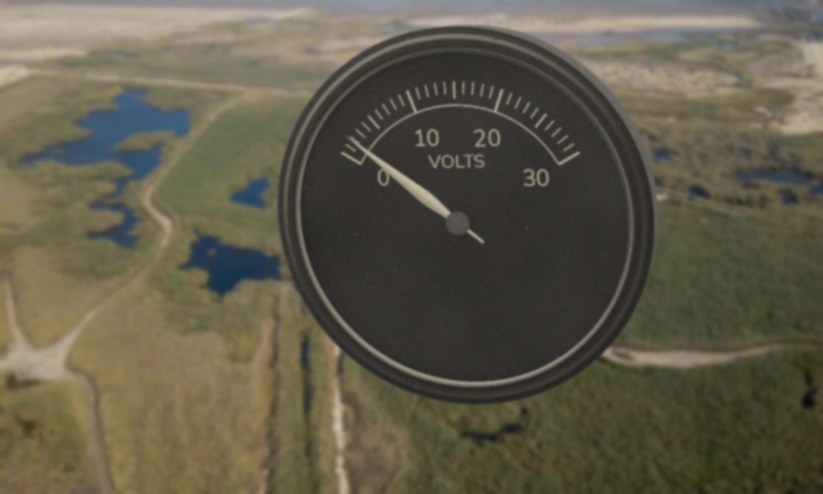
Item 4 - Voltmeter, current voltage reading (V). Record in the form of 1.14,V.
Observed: 2,V
